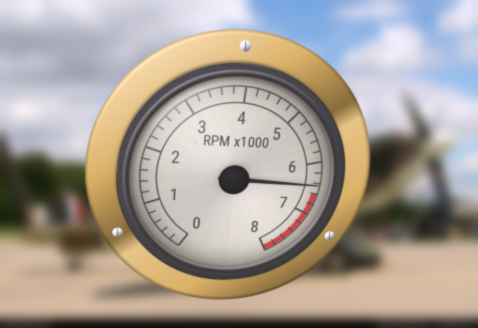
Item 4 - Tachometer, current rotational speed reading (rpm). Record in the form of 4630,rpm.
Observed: 6400,rpm
